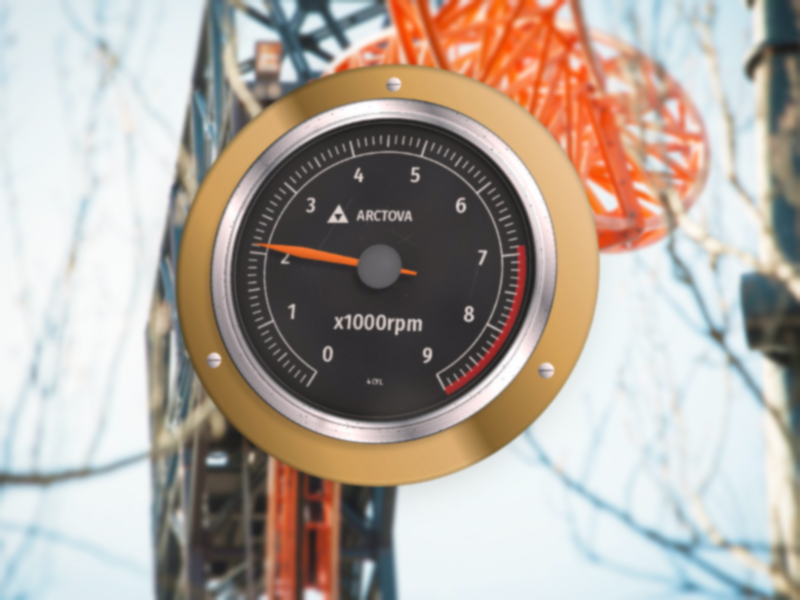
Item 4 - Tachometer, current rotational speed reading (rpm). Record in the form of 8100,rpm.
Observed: 2100,rpm
